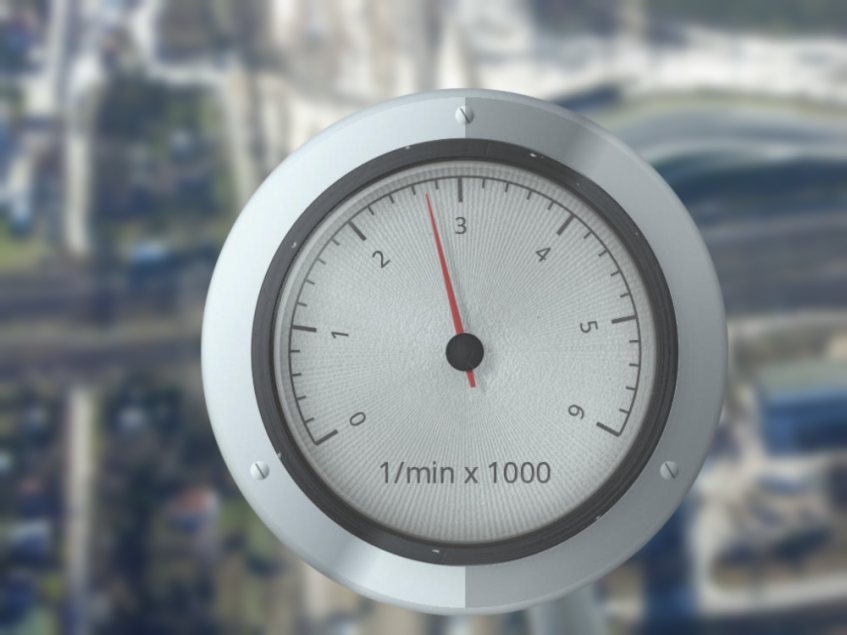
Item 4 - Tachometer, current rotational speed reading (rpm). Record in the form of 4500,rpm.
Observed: 2700,rpm
